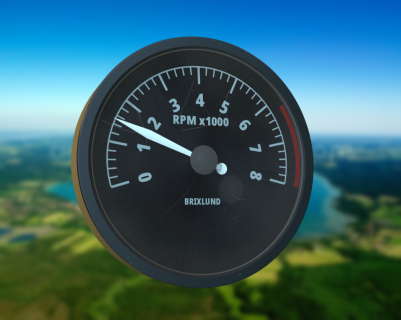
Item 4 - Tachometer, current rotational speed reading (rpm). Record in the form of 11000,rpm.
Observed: 1500,rpm
